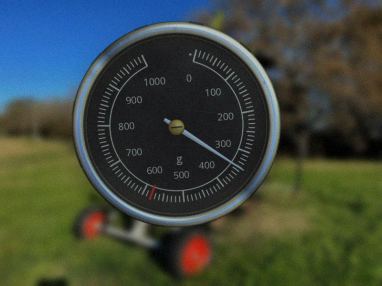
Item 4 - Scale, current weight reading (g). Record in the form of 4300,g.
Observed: 340,g
